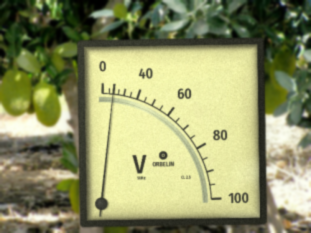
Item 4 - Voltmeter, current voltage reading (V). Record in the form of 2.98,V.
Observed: 20,V
